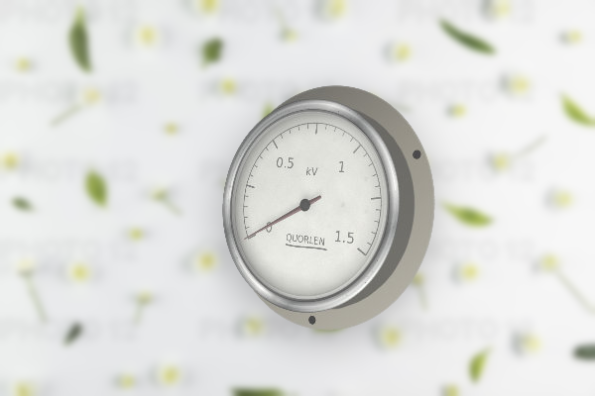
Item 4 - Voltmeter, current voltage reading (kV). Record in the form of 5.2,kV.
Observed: 0,kV
